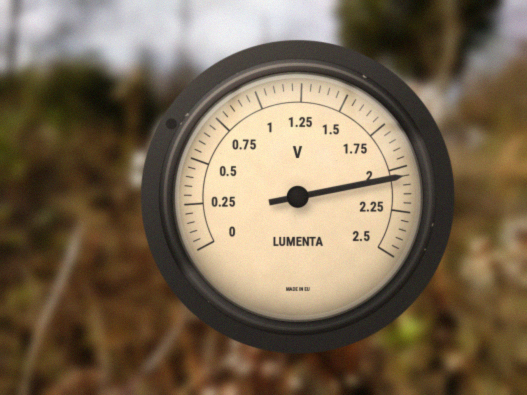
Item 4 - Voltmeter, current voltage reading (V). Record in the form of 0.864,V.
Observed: 2.05,V
